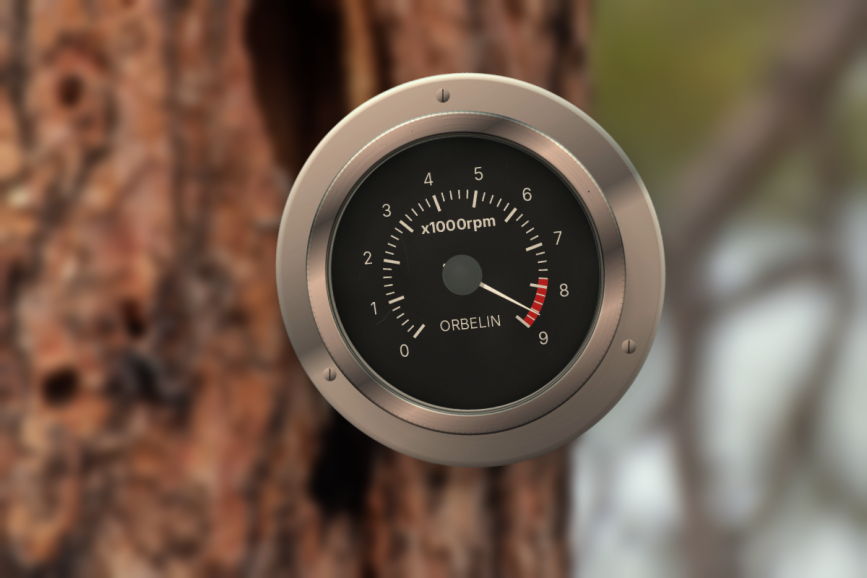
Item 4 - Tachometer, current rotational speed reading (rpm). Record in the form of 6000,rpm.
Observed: 8600,rpm
